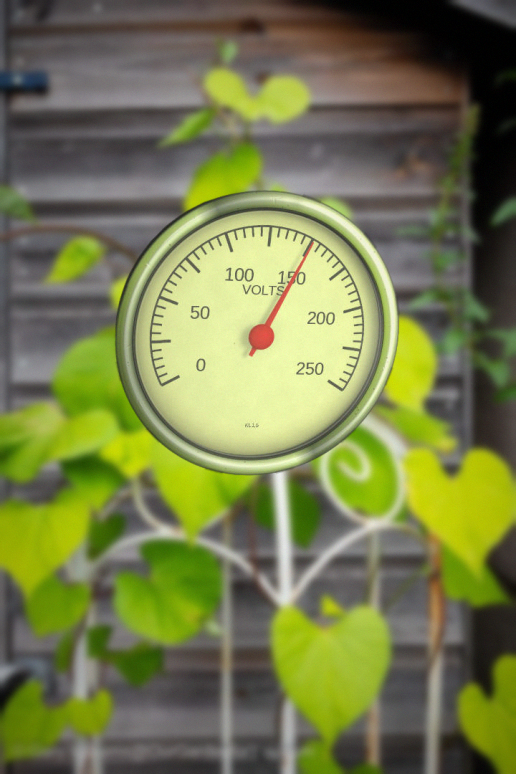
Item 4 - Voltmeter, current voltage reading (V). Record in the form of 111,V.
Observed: 150,V
